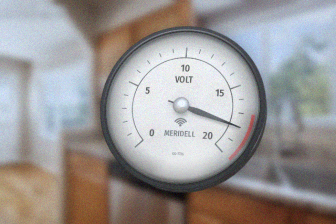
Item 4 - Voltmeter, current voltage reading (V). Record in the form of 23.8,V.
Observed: 18,V
